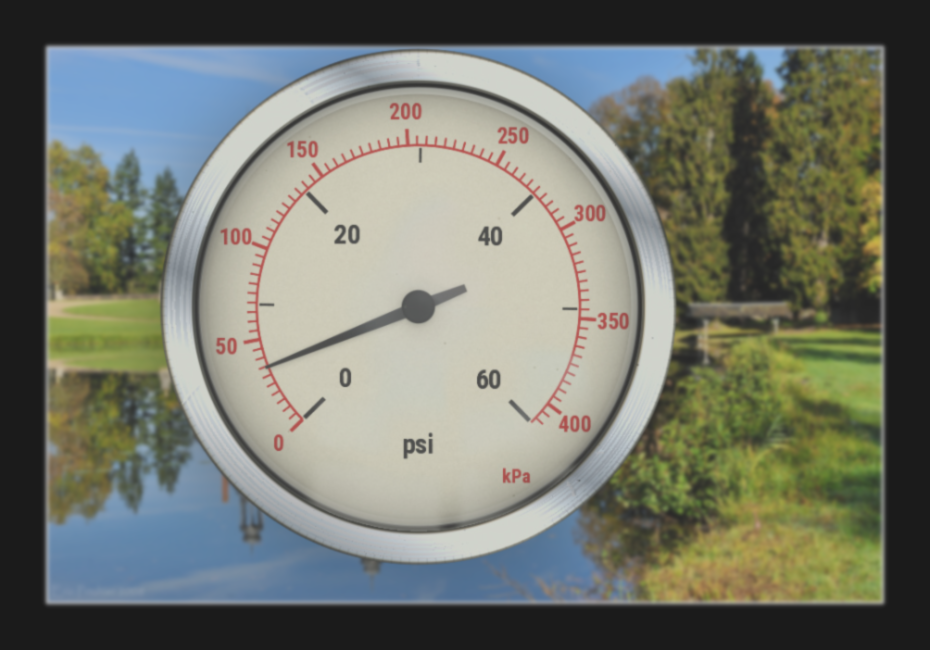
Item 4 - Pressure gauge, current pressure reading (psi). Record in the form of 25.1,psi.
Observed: 5,psi
